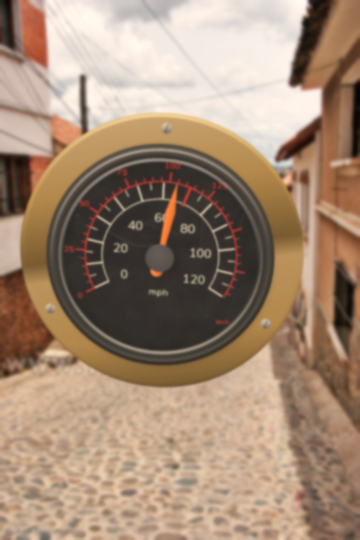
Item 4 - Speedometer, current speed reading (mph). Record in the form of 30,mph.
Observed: 65,mph
